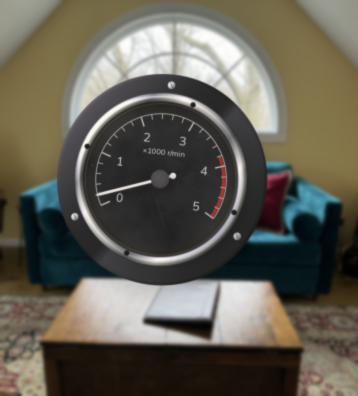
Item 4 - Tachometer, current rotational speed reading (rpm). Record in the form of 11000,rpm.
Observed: 200,rpm
